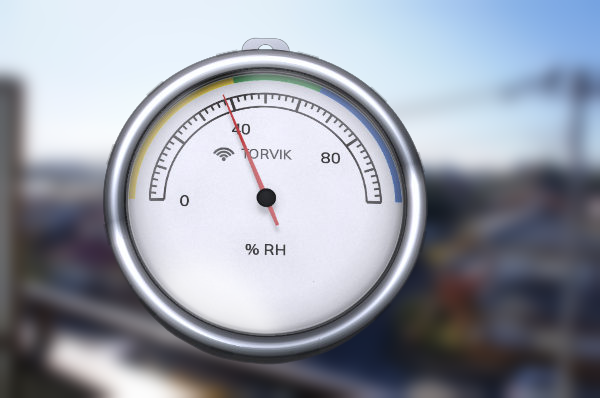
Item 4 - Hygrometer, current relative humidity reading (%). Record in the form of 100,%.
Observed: 38,%
